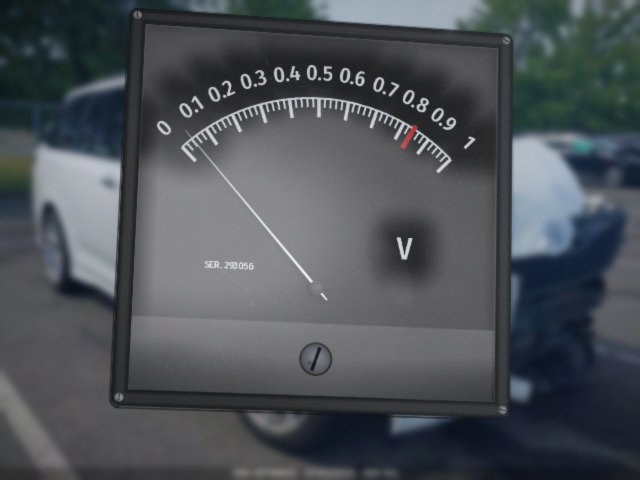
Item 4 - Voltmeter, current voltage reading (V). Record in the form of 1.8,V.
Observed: 0.04,V
